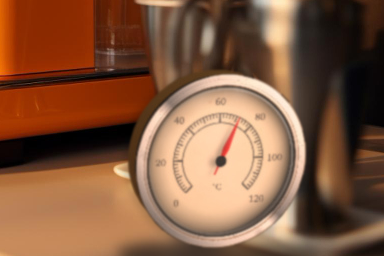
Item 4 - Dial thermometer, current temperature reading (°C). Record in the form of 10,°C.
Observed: 70,°C
